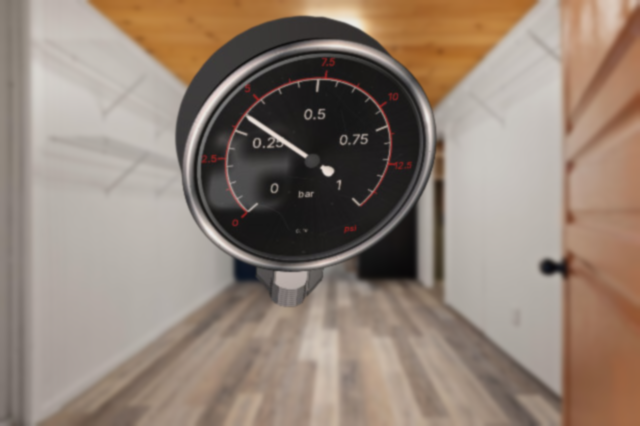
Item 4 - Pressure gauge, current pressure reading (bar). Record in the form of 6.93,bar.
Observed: 0.3,bar
